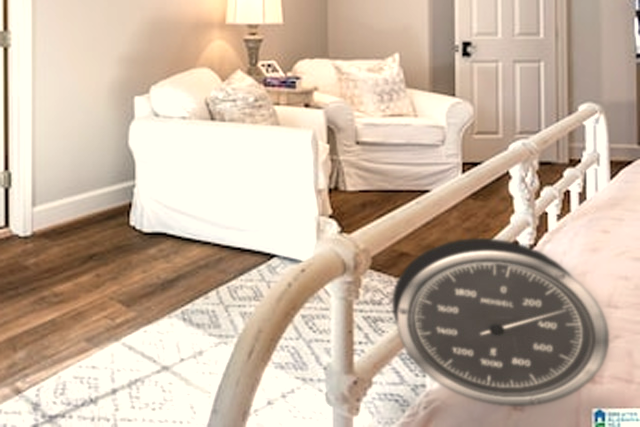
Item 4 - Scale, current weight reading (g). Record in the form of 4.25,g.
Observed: 300,g
